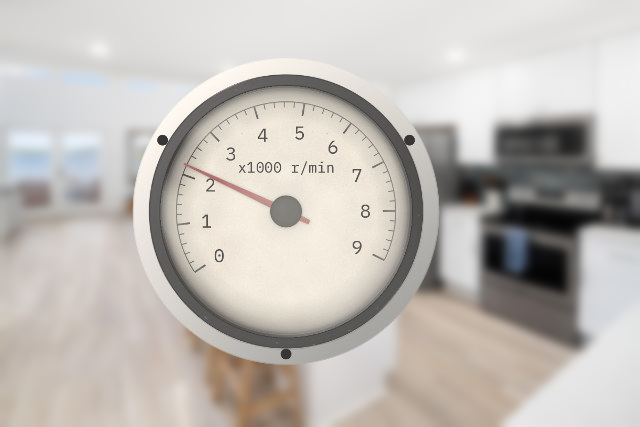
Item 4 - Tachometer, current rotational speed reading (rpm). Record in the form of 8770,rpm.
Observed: 2200,rpm
